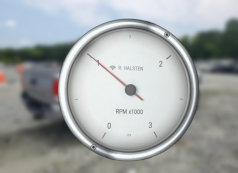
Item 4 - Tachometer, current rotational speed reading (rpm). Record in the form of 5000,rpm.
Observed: 1000,rpm
